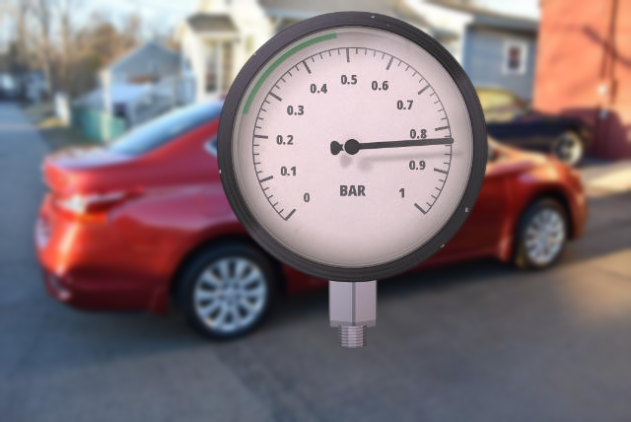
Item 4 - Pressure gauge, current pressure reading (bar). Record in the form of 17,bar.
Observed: 0.83,bar
